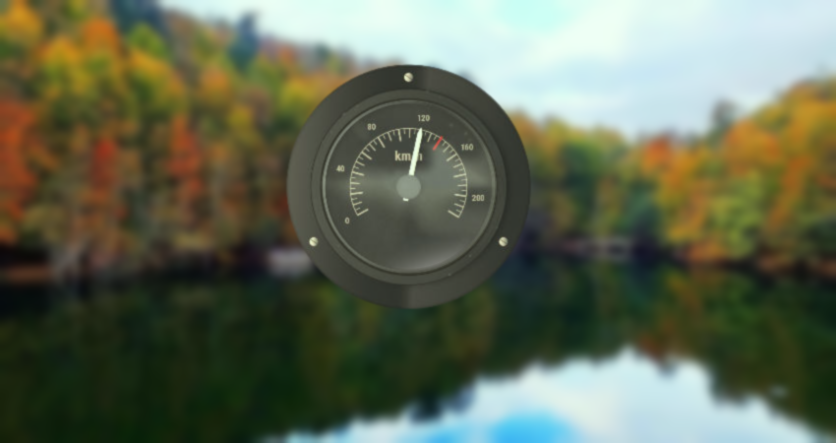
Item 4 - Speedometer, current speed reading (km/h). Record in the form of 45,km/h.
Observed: 120,km/h
